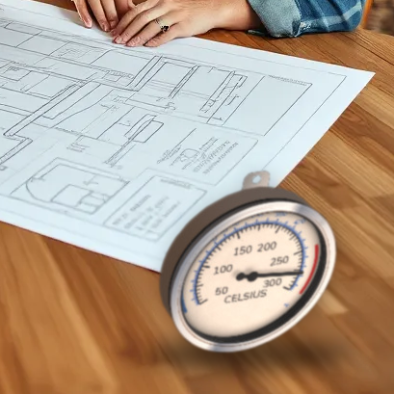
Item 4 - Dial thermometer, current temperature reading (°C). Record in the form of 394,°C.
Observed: 275,°C
